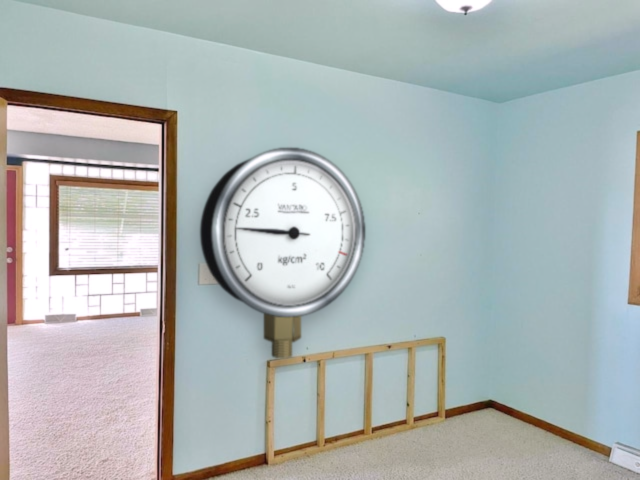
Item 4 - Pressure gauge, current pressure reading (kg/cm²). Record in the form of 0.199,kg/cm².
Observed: 1.75,kg/cm²
